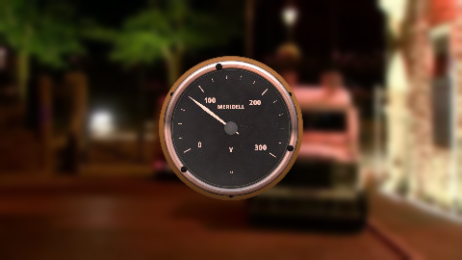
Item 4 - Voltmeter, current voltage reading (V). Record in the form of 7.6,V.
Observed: 80,V
